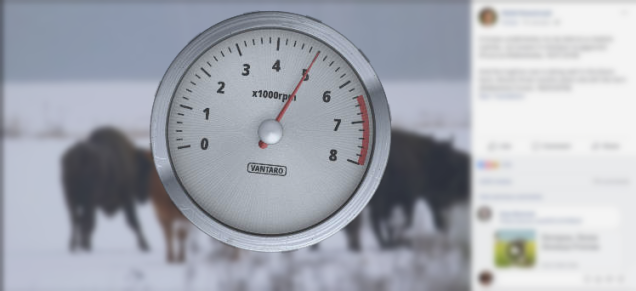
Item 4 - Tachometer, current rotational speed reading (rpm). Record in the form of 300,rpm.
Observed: 5000,rpm
